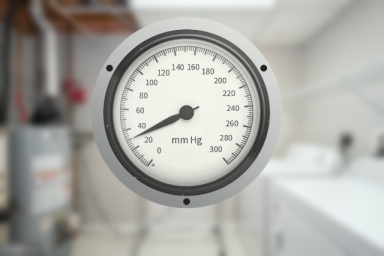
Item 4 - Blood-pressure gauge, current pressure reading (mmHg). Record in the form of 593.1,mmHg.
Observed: 30,mmHg
